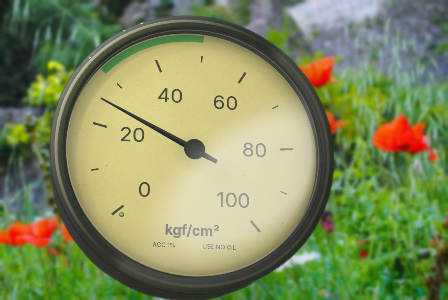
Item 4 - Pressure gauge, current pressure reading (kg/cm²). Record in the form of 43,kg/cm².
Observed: 25,kg/cm²
